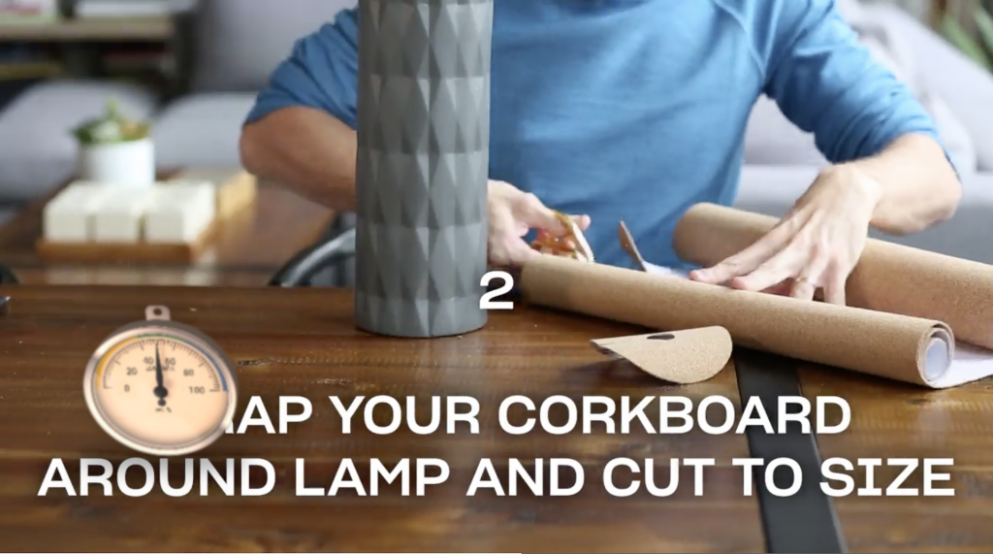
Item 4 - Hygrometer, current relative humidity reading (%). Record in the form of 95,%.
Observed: 50,%
